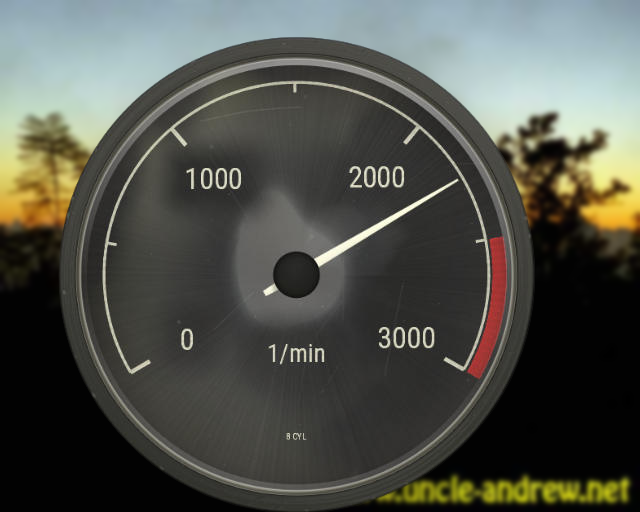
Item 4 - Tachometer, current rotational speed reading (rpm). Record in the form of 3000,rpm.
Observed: 2250,rpm
